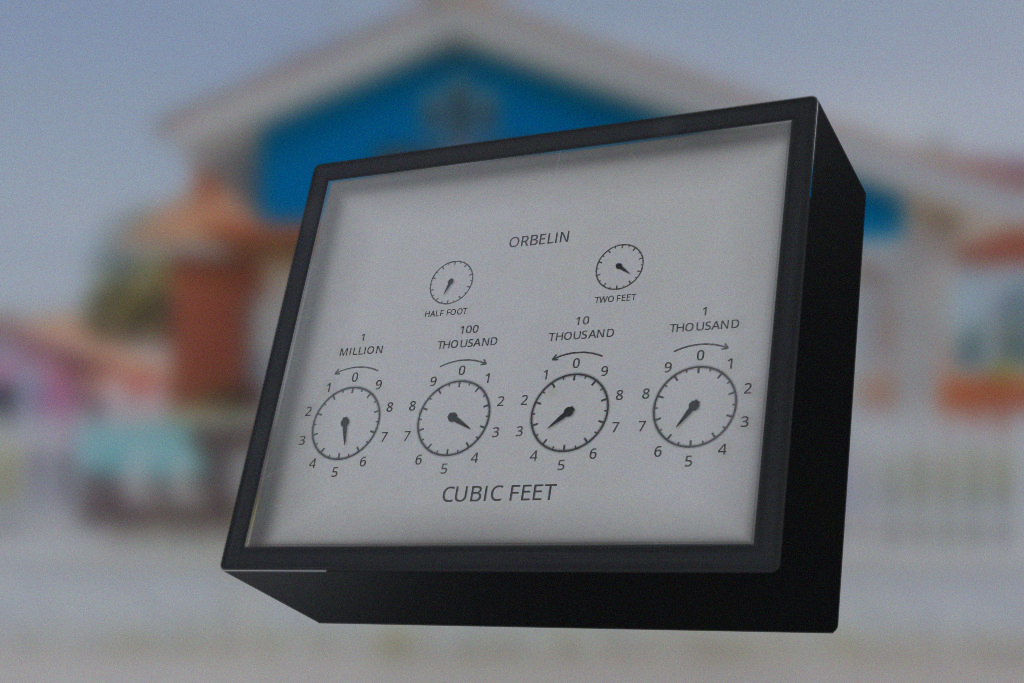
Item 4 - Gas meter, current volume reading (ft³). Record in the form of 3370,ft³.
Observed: 533600,ft³
